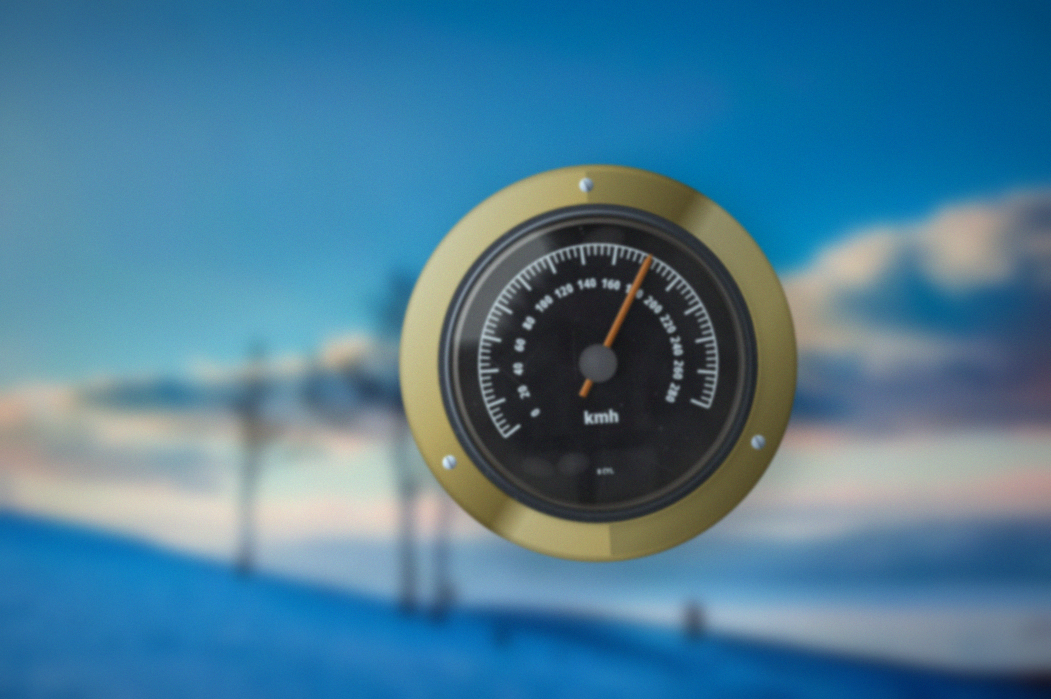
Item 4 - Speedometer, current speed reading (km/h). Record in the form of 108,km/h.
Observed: 180,km/h
